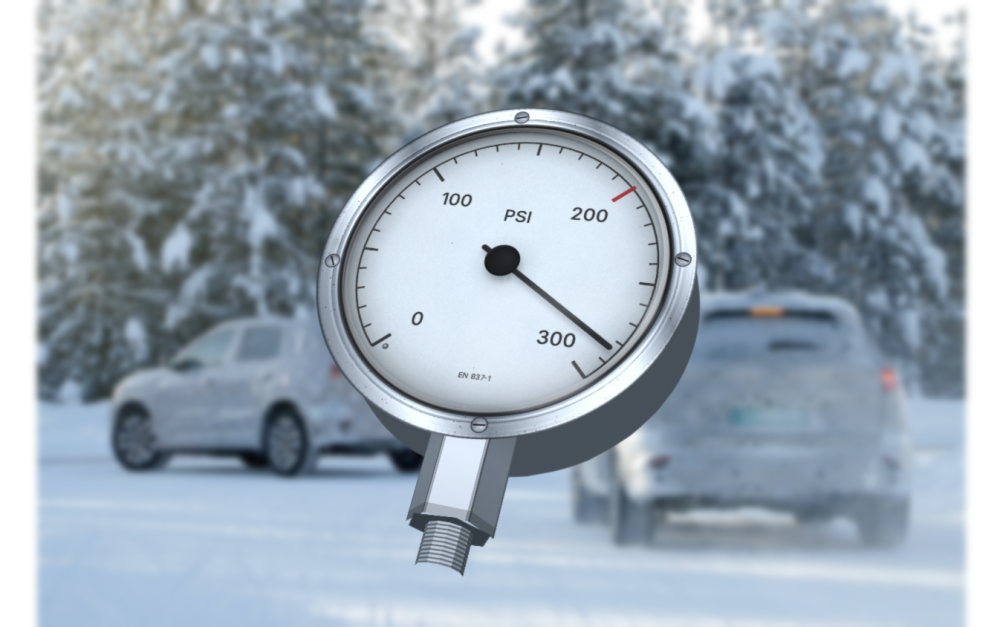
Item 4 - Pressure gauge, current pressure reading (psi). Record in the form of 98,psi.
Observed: 285,psi
